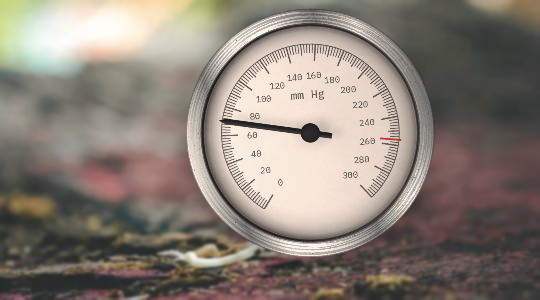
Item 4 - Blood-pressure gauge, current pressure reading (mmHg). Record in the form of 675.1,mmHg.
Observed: 70,mmHg
